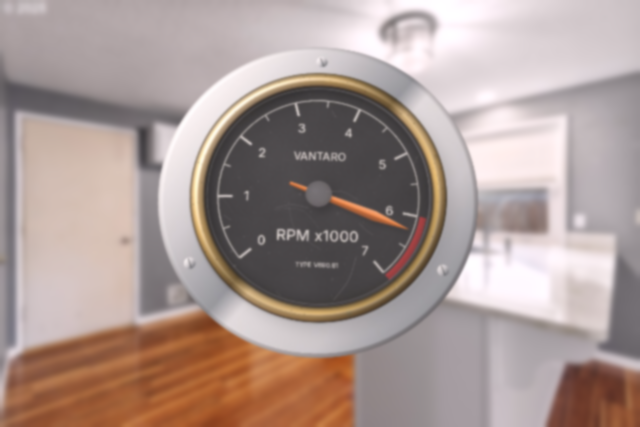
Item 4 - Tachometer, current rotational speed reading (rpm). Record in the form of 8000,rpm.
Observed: 6250,rpm
